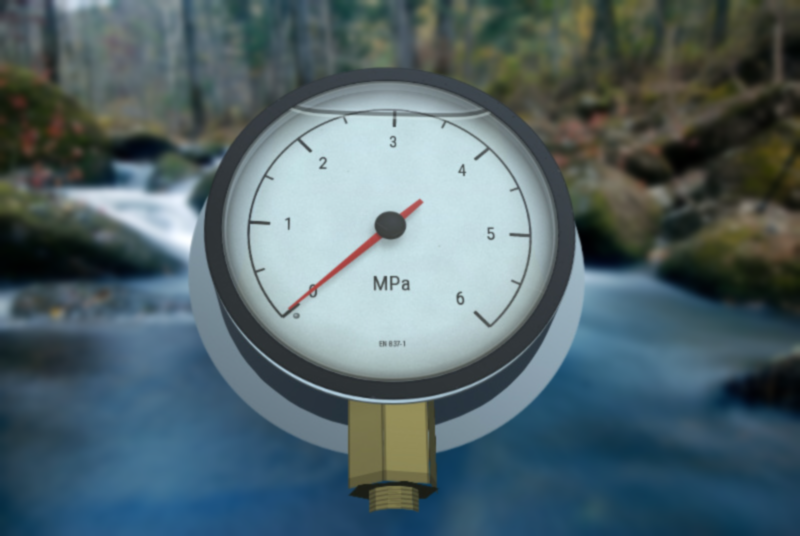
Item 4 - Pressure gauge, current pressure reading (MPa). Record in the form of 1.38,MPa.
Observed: 0,MPa
